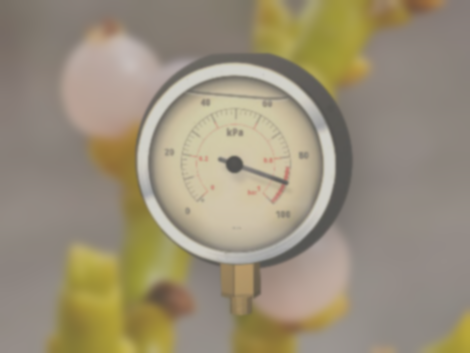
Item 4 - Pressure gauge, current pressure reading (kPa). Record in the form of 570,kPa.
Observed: 90,kPa
